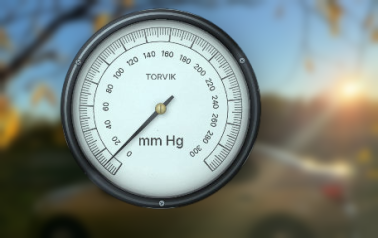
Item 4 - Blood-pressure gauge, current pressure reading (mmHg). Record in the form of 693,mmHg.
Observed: 10,mmHg
